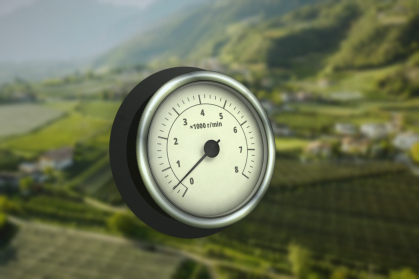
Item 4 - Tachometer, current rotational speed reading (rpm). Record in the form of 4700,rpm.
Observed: 400,rpm
